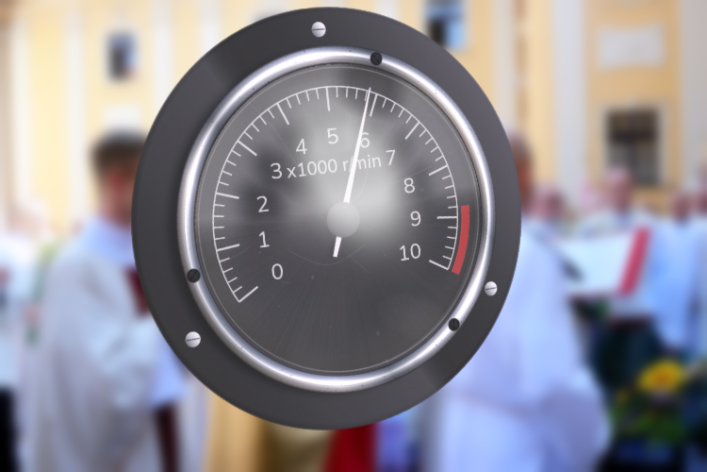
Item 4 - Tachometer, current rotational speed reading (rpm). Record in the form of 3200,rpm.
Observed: 5800,rpm
